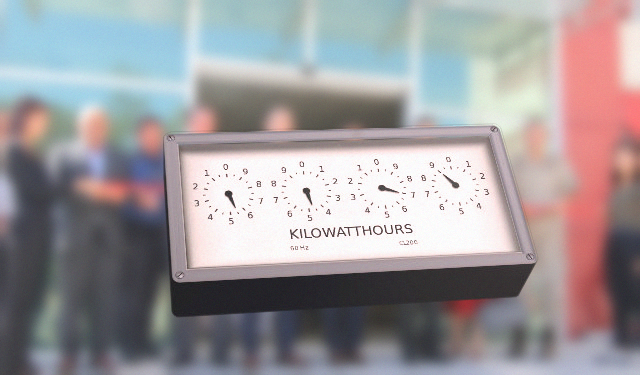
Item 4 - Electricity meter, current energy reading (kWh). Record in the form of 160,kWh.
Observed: 5469,kWh
